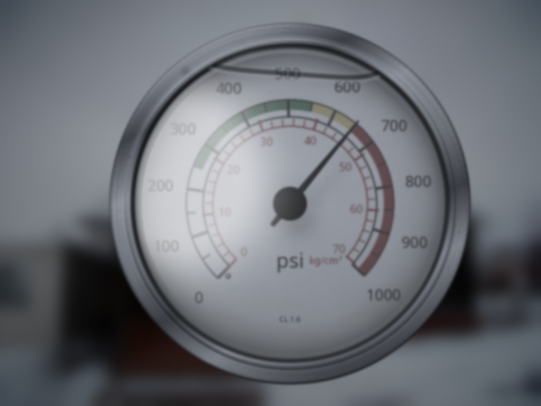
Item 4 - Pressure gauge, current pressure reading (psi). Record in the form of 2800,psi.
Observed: 650,psi
